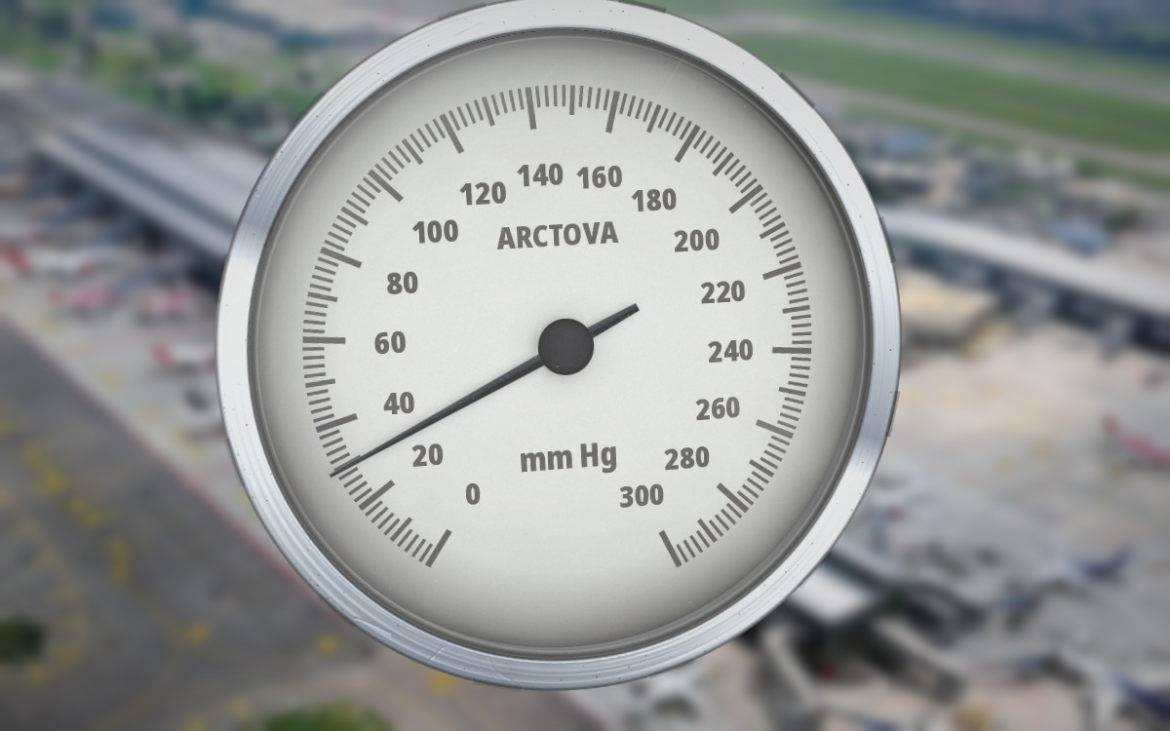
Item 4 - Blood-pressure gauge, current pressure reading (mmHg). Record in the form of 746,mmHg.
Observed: 30,mmHg
